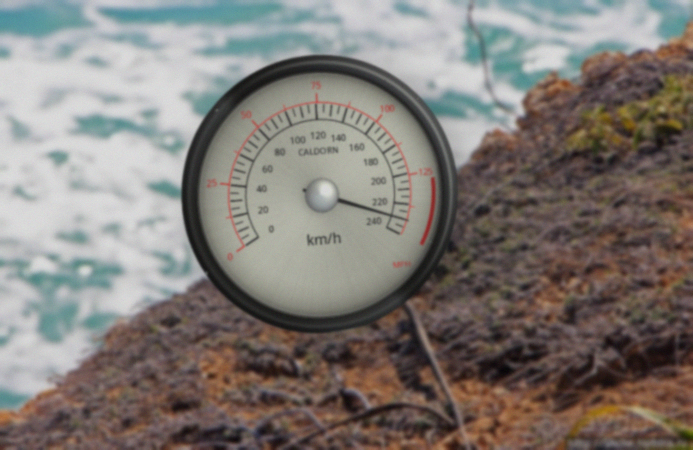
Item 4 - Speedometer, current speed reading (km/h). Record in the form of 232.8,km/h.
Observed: 230,km/h
